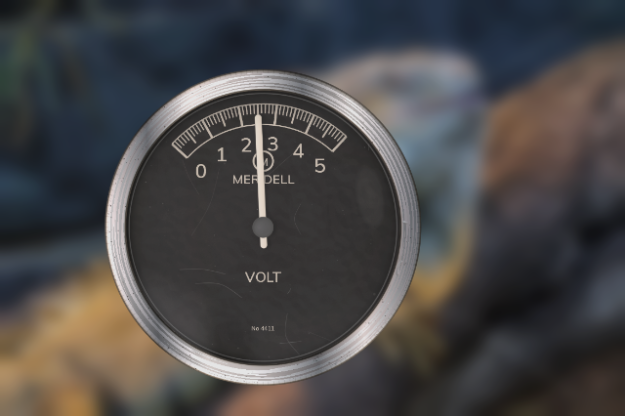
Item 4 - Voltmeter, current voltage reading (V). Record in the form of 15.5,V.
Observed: 2.5,V
